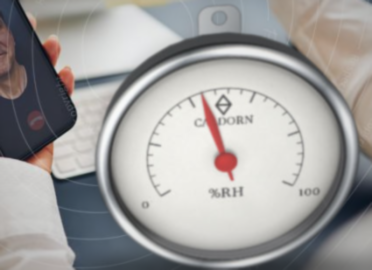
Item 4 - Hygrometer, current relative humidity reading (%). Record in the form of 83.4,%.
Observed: 44,%
